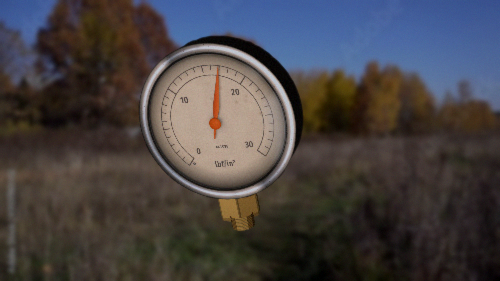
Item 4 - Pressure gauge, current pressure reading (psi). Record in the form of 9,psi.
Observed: 17,psi
